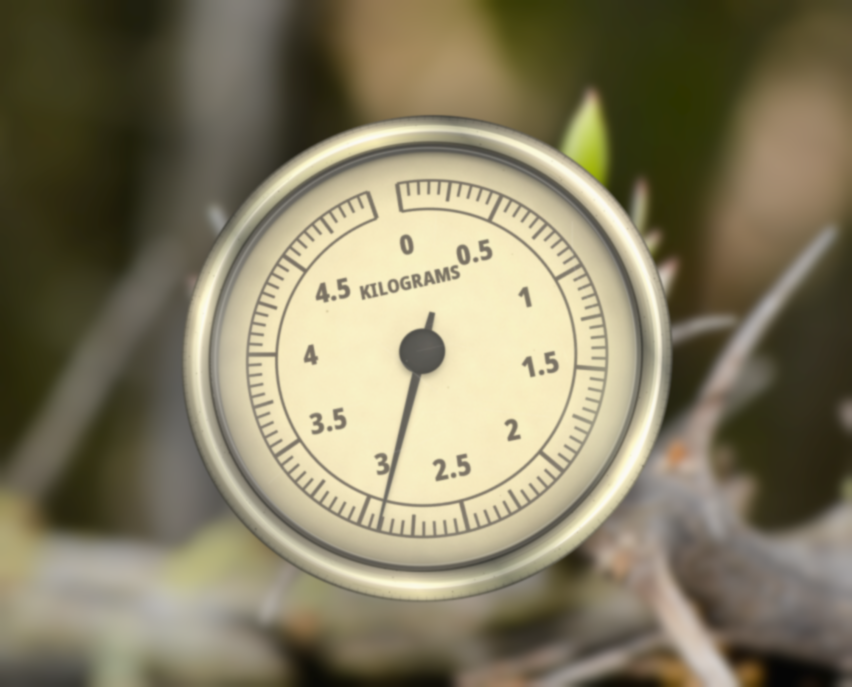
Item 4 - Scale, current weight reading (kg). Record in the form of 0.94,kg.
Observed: 2.9,kg
